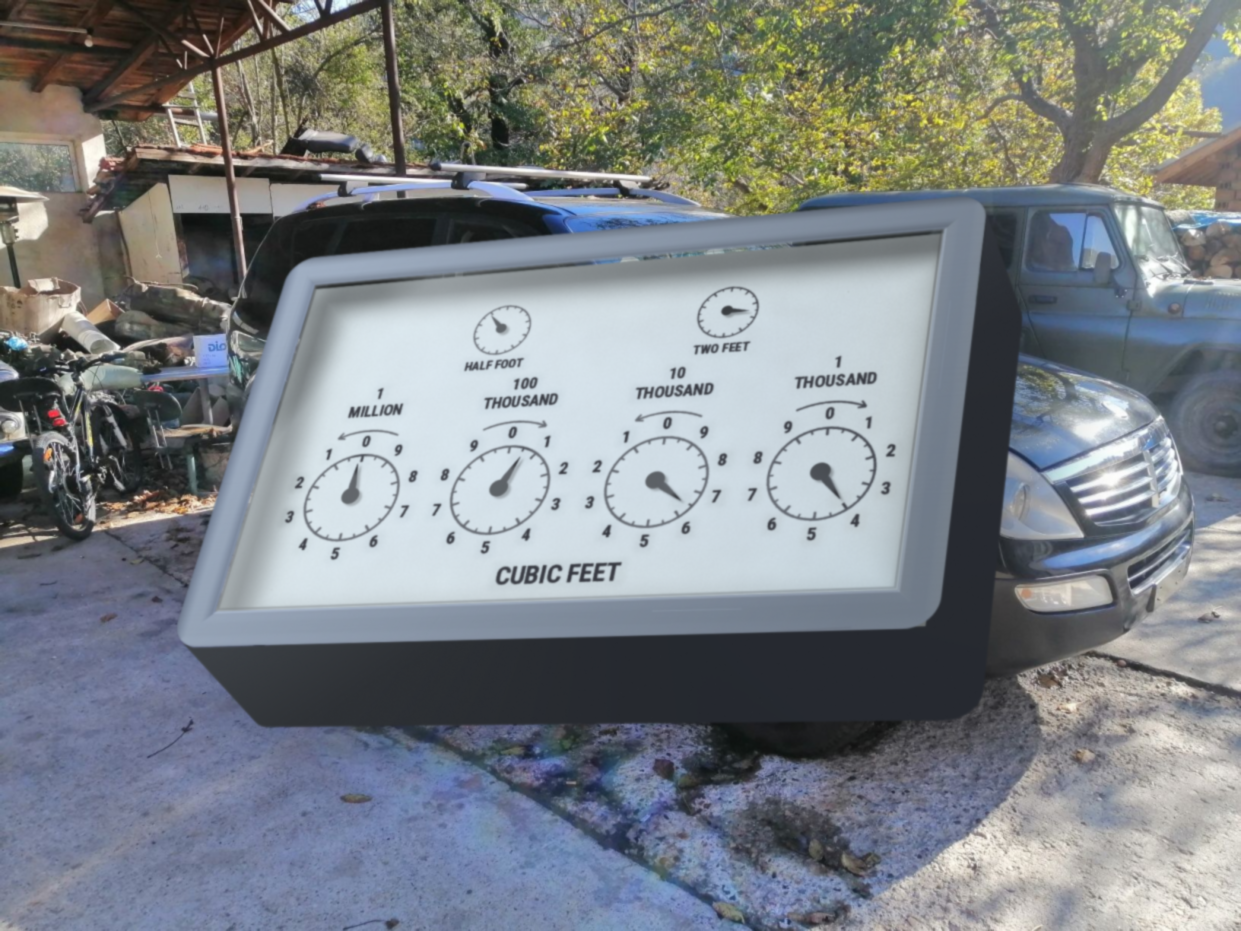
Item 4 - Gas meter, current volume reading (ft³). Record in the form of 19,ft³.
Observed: 6400,ft³
